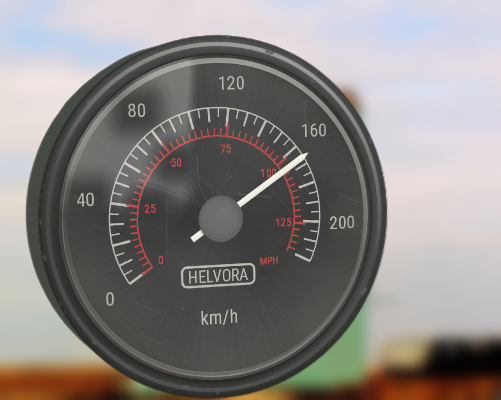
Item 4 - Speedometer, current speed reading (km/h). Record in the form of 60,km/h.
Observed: 165,km/h
